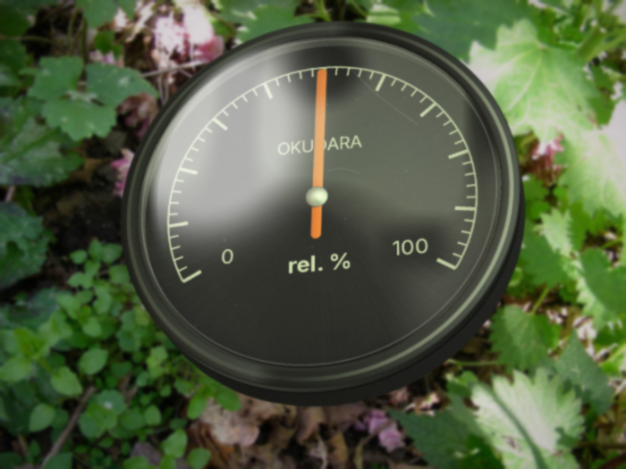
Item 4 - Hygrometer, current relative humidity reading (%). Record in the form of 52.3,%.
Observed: 50,%
